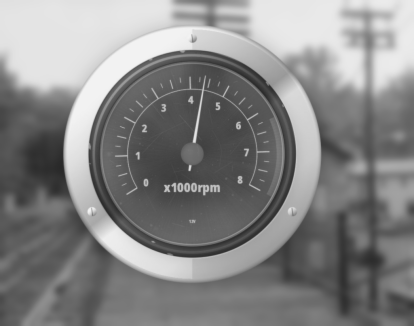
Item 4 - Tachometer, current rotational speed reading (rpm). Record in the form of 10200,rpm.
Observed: 4375,rpm
